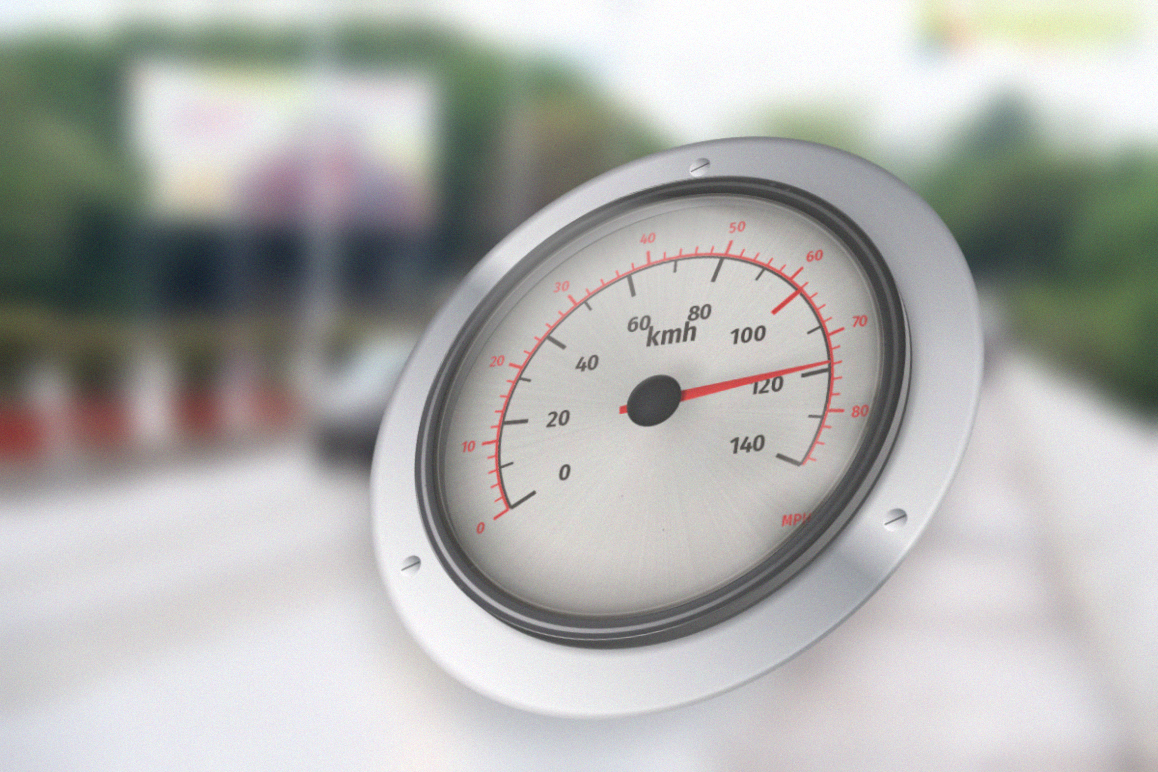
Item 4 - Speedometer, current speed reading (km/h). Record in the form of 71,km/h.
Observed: 120,km/h
